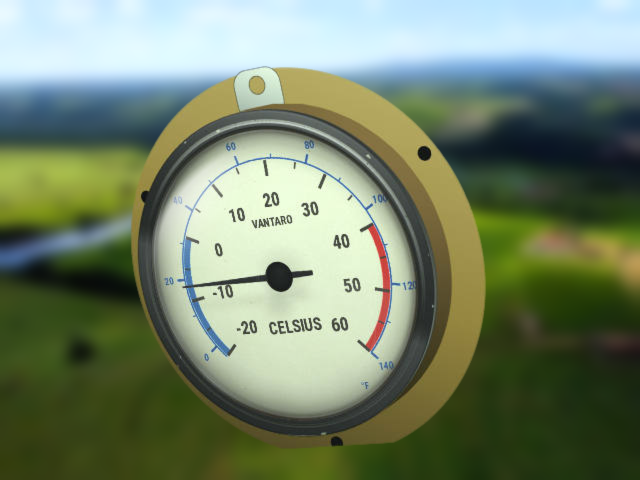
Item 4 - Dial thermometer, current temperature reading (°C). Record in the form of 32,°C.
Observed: -7.5,°C
